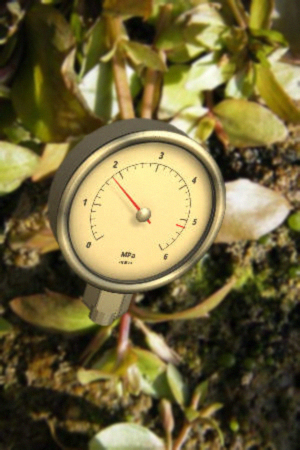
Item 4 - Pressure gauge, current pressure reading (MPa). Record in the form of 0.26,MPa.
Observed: 1.8,MPa
